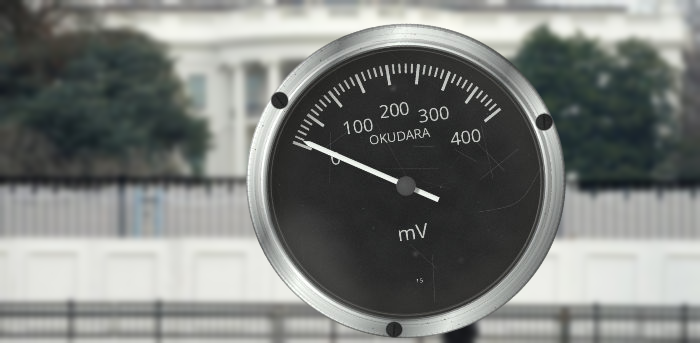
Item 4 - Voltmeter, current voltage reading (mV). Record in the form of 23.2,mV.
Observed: 10,mV
